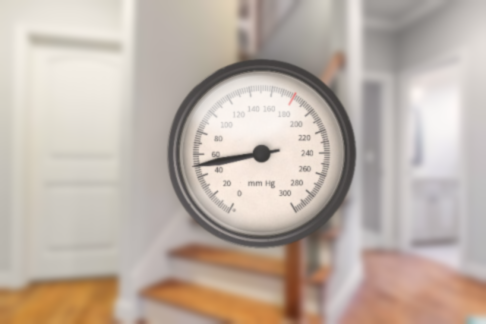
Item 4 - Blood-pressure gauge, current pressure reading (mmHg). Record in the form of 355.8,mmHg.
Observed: 50,mmHg
